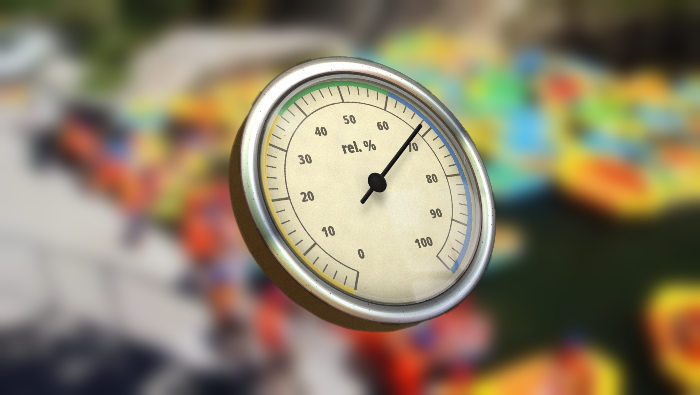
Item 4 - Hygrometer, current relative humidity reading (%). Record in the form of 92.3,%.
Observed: 68,%
